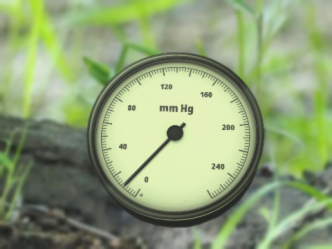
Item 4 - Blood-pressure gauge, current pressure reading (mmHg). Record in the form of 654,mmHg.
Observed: 10,mmHg
